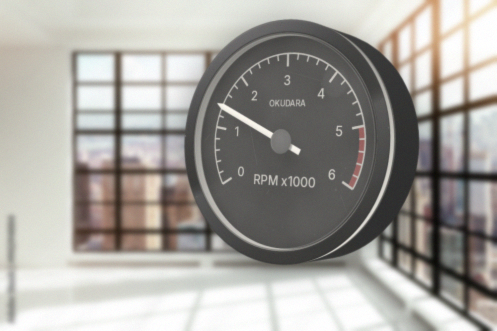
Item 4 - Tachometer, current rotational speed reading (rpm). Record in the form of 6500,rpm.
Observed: 1400,rpm
